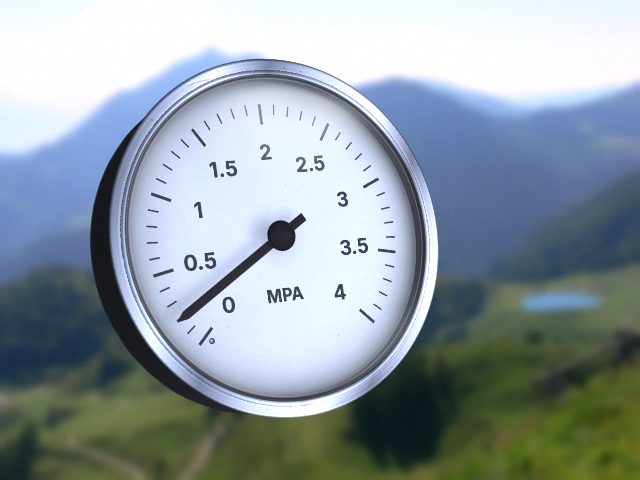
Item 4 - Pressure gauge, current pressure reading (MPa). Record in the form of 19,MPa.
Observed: 0.2,MPa
